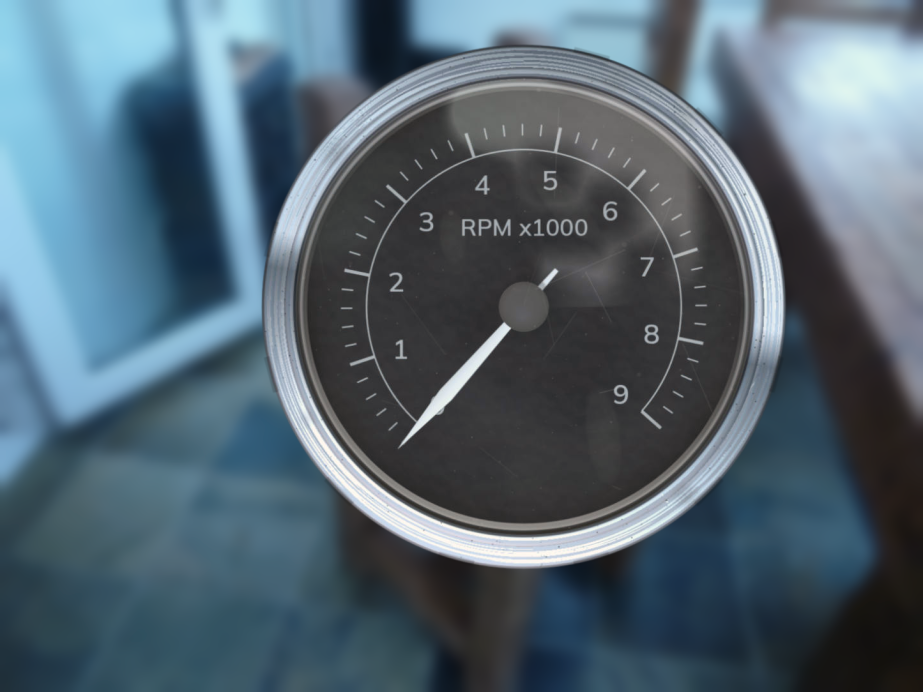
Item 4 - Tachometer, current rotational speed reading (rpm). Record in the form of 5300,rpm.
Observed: 0,rpm
